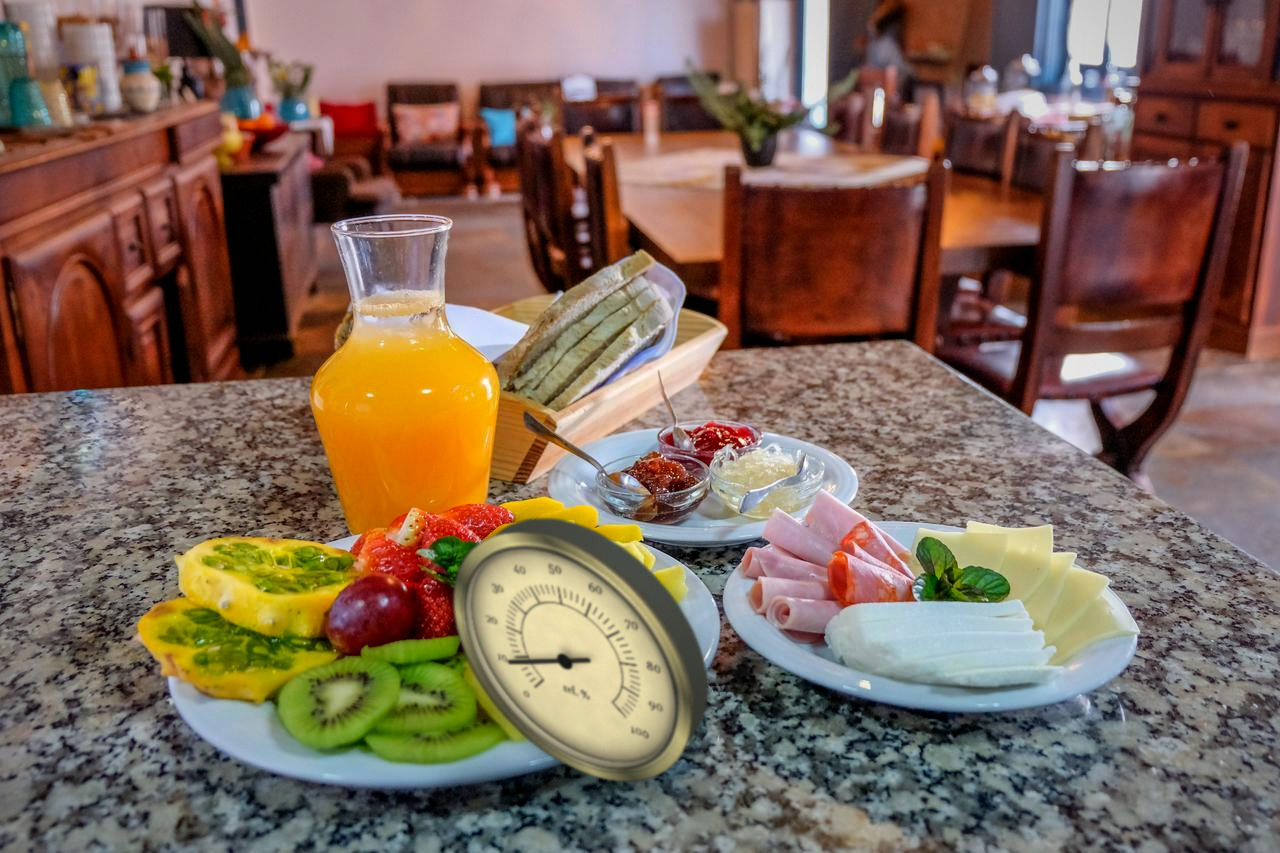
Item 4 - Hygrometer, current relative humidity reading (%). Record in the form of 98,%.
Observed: 10,%
